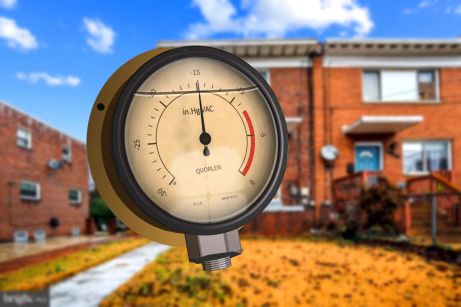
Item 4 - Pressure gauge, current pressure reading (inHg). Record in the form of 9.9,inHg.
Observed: -15,inHg
